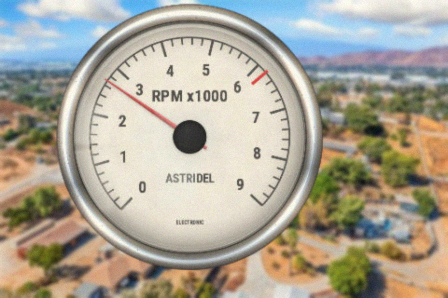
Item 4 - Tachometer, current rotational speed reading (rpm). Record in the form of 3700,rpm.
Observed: 2700,rpm
